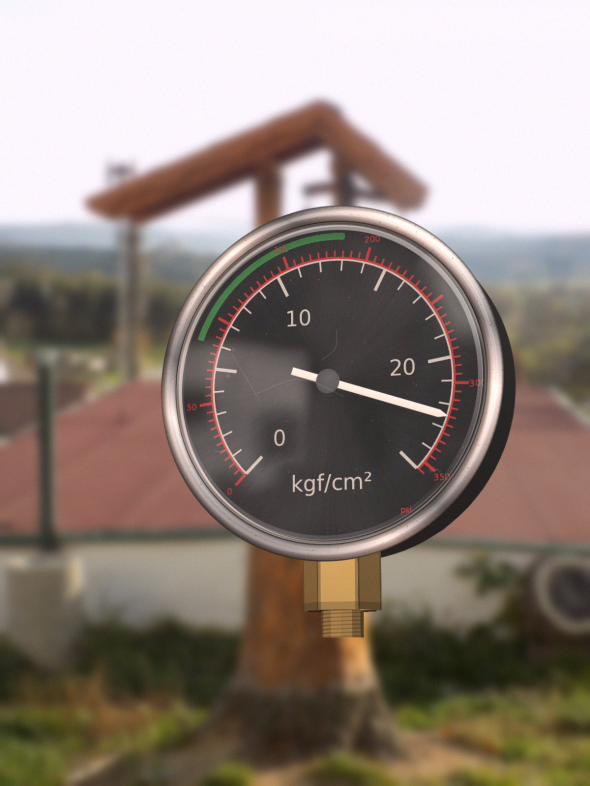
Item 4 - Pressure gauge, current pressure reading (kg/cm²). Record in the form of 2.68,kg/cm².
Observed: 22.5,kg/cm²
